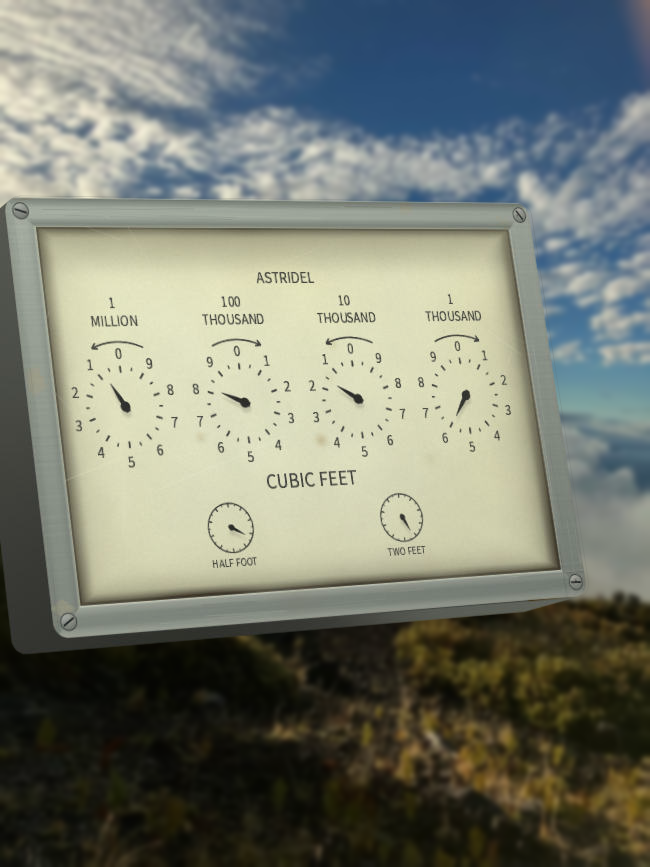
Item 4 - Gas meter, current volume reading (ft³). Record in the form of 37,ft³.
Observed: 81600,ft³
